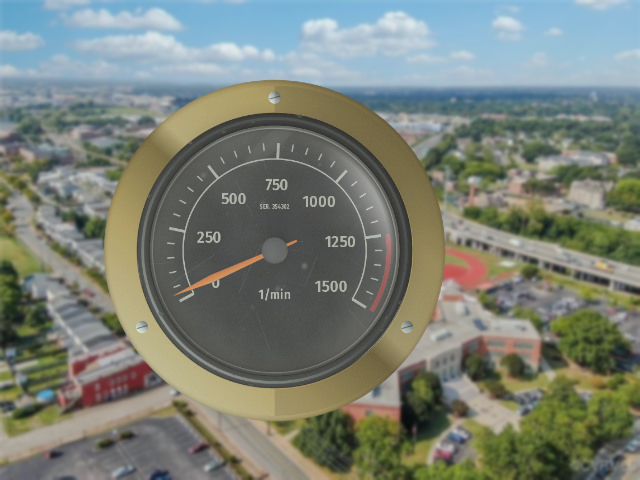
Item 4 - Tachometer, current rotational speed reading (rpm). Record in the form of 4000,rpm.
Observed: 25,rpm
